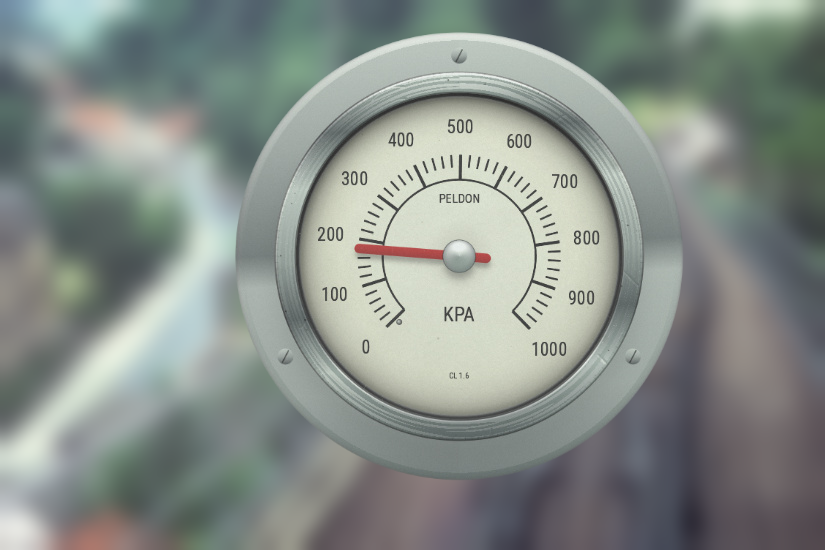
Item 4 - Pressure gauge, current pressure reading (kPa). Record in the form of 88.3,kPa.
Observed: 180,kPa
